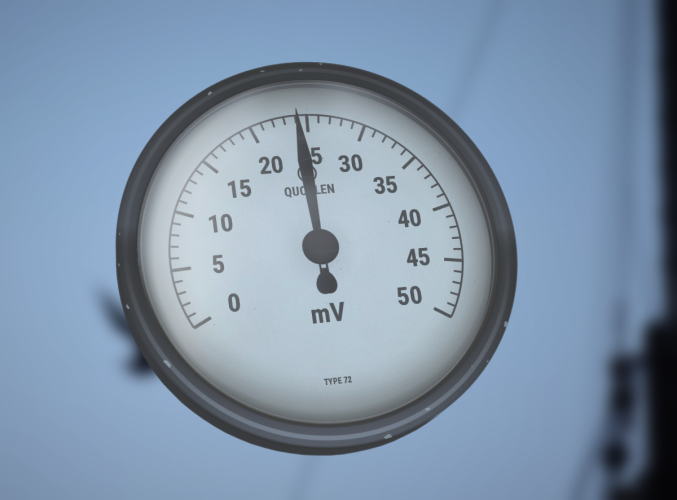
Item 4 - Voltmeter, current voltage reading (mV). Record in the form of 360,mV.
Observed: 24,mV
